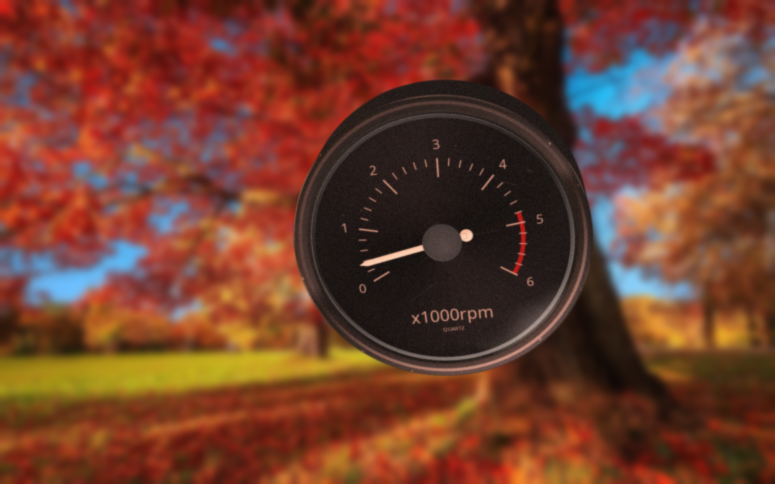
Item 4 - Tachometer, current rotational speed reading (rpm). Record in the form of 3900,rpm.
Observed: 400,rpm
